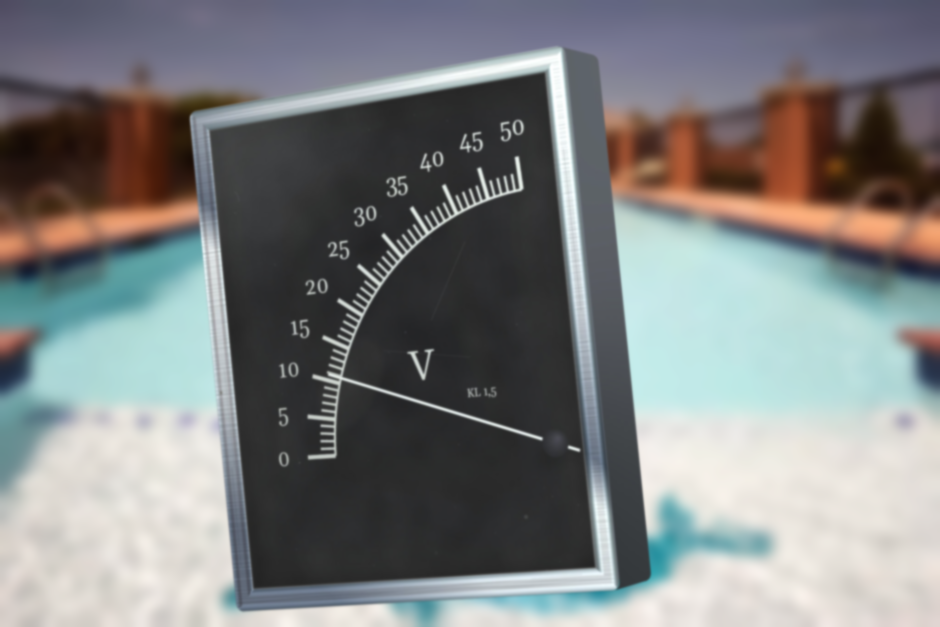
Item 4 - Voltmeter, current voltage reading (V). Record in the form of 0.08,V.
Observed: 11,V
